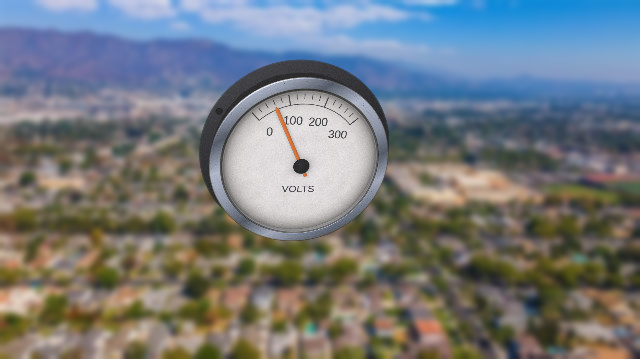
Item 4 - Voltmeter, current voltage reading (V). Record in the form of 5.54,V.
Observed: 60,V
